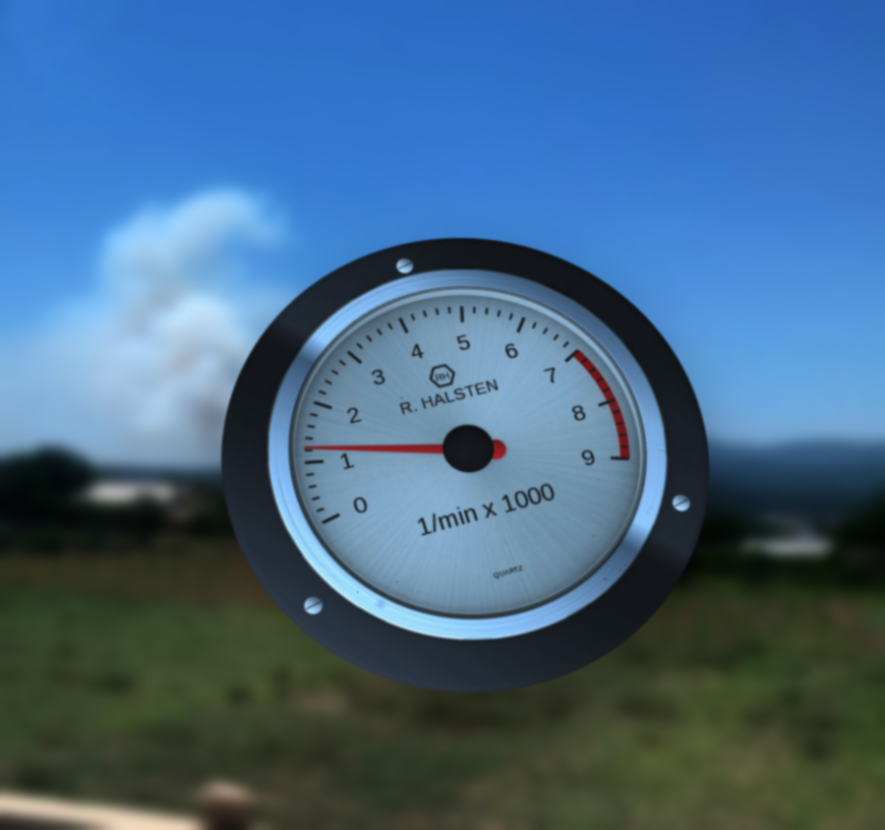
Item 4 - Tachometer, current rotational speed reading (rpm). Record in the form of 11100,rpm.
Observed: 1200,rpm
